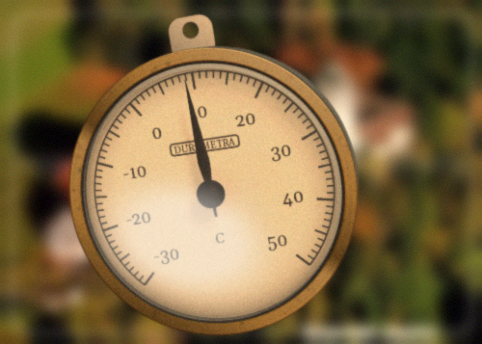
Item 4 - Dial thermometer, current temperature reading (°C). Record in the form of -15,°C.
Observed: 9,°C
